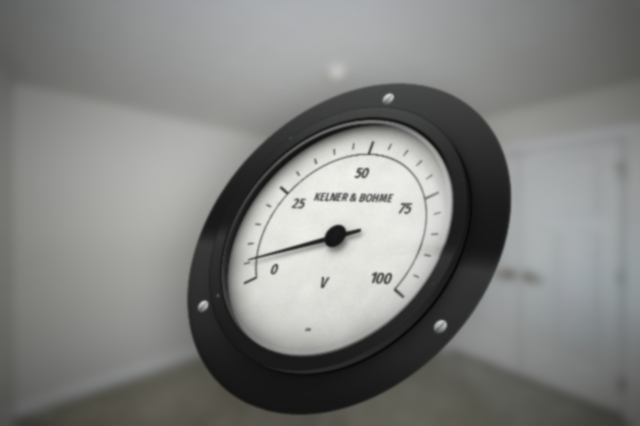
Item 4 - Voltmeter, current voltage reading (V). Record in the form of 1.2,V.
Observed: 5,V
